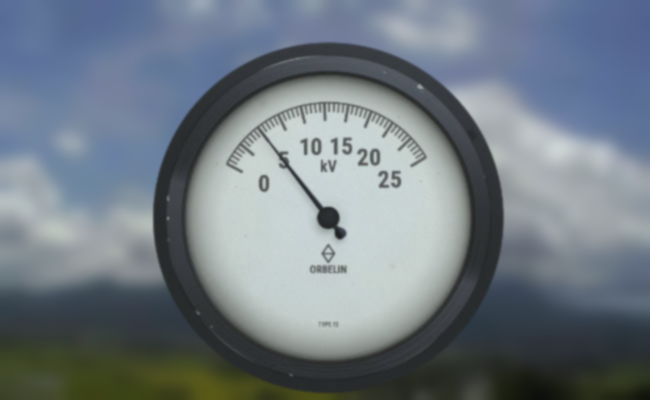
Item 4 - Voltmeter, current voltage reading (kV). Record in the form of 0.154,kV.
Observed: 5,kV
